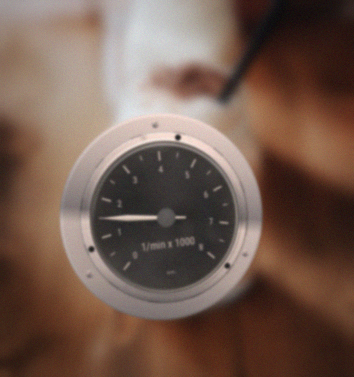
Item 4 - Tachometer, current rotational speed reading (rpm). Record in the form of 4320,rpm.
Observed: 1500,rpm
